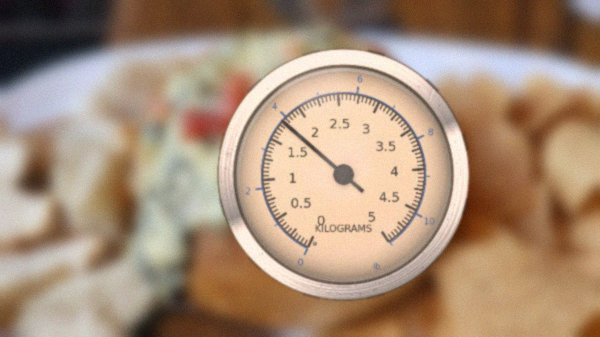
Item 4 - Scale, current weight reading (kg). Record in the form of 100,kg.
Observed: 1.75,kg
